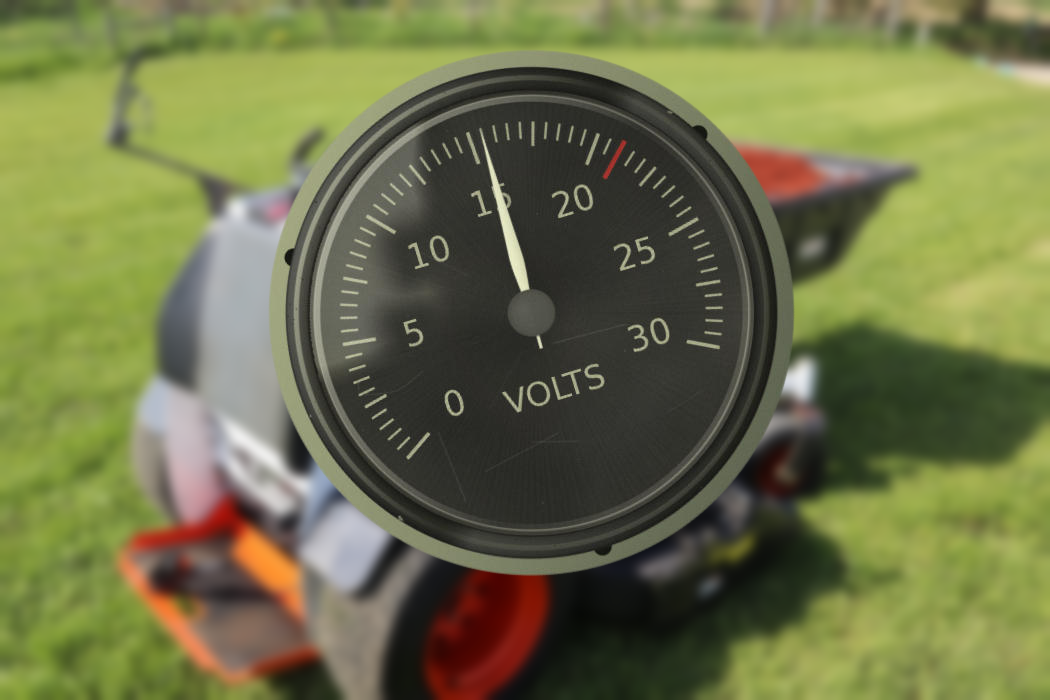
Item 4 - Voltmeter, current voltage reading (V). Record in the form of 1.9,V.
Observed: 15.5,V
